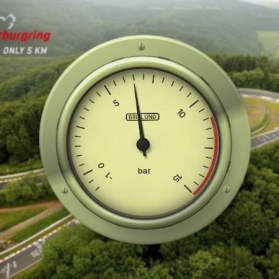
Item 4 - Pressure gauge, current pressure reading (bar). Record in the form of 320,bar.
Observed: 6.5,bar
